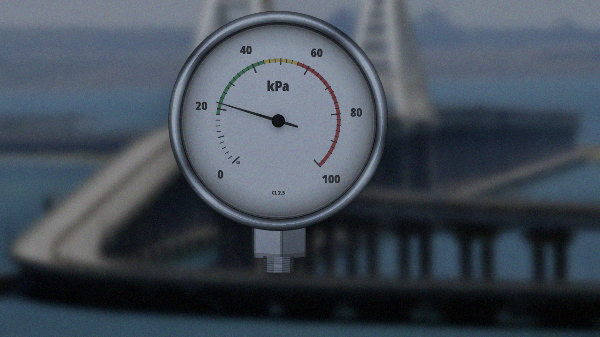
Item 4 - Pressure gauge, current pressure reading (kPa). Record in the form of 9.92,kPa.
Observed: 22,kPa
